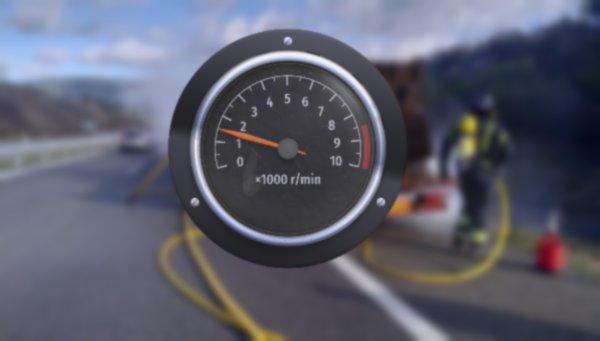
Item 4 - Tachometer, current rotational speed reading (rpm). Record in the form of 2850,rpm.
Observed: 1500,rpm
